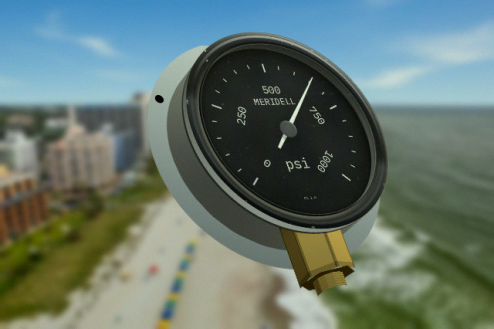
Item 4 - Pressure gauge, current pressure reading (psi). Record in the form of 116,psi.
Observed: 650,psi
